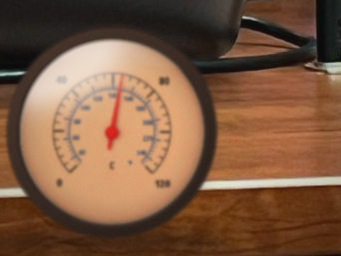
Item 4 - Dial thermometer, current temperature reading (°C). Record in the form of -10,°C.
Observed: 64,°C
